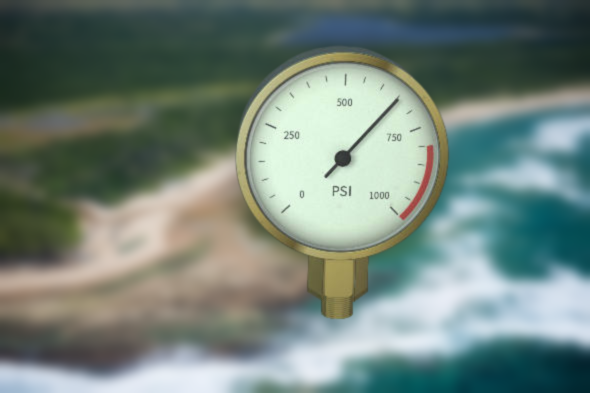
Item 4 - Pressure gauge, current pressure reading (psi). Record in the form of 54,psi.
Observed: 650,psi
